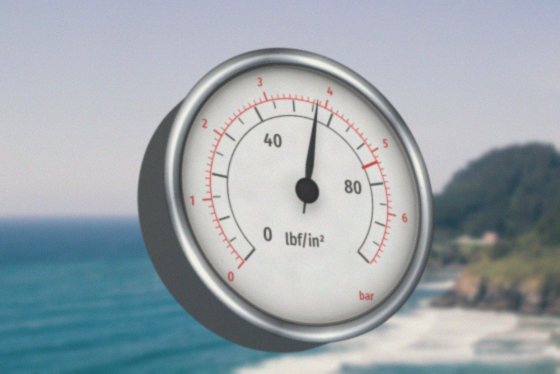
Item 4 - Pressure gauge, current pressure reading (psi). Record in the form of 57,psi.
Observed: 55,psi
